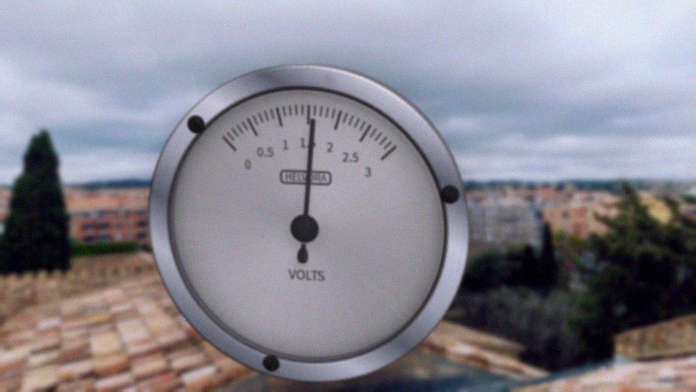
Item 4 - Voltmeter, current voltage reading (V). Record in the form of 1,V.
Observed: 1.6,V
